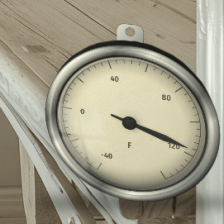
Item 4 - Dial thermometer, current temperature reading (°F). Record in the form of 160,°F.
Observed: 116,°F
